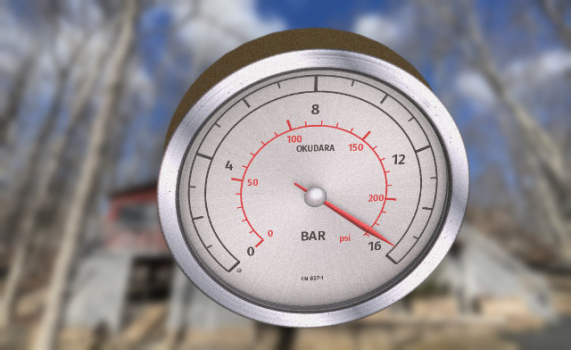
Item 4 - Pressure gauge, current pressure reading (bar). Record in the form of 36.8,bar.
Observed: 15.5,bar
